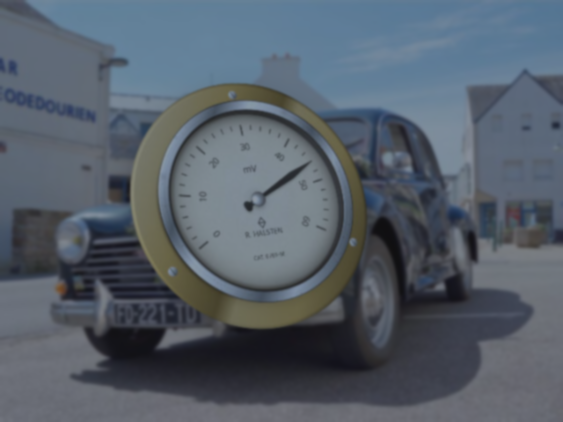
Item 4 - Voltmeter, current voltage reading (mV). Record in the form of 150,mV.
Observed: 46,mV
